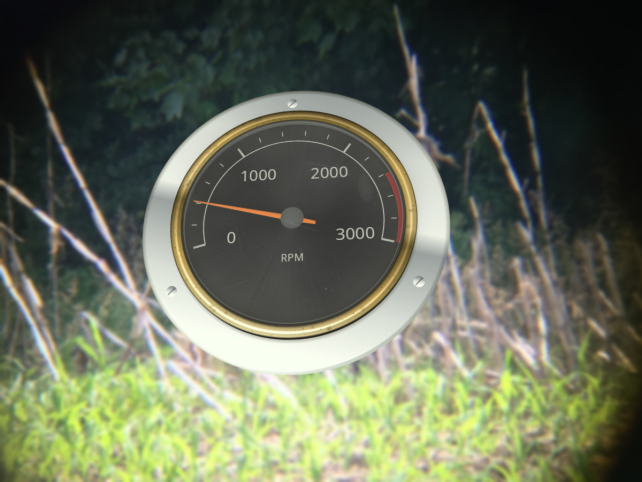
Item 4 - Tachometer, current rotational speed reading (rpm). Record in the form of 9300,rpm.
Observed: 400,rpm
